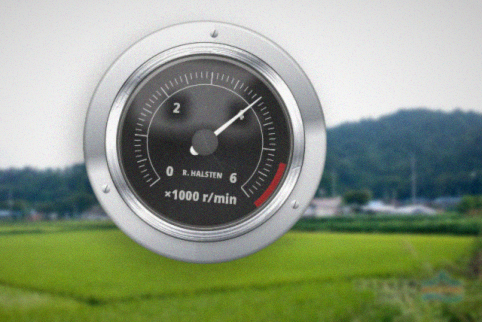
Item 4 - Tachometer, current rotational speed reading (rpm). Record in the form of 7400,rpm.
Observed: 4000,rpm
